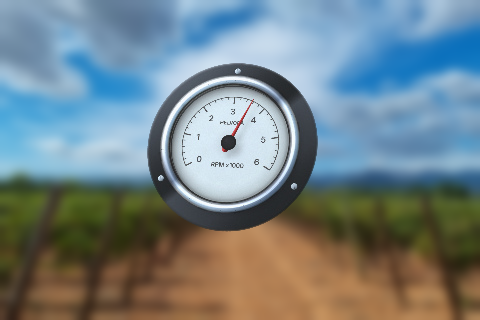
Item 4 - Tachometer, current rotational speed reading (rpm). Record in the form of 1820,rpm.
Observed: 3600,rpm
